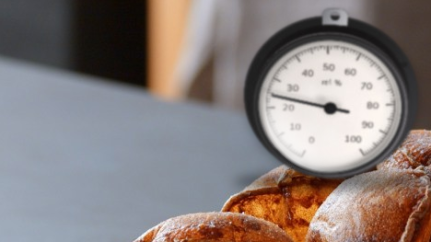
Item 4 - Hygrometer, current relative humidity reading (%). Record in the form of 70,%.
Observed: 25,%
